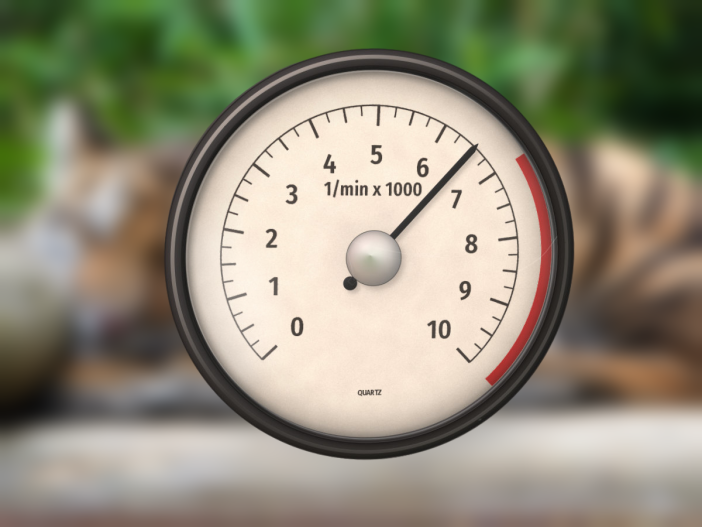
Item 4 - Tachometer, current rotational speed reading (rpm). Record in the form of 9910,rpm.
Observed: 6500,rpm
